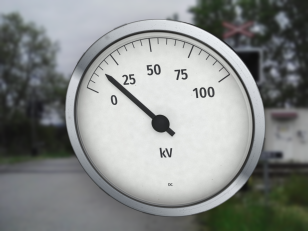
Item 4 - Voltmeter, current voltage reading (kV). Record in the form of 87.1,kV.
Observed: 15,kV
